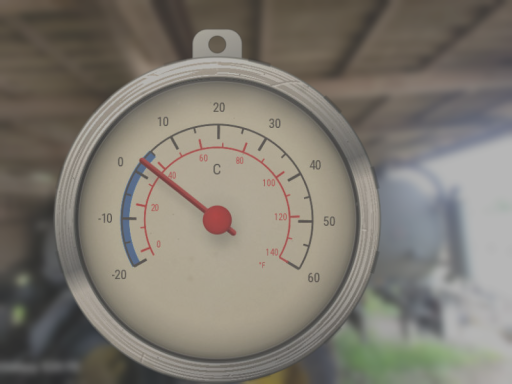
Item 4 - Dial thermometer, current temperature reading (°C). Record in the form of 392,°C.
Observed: 2.5,°C
